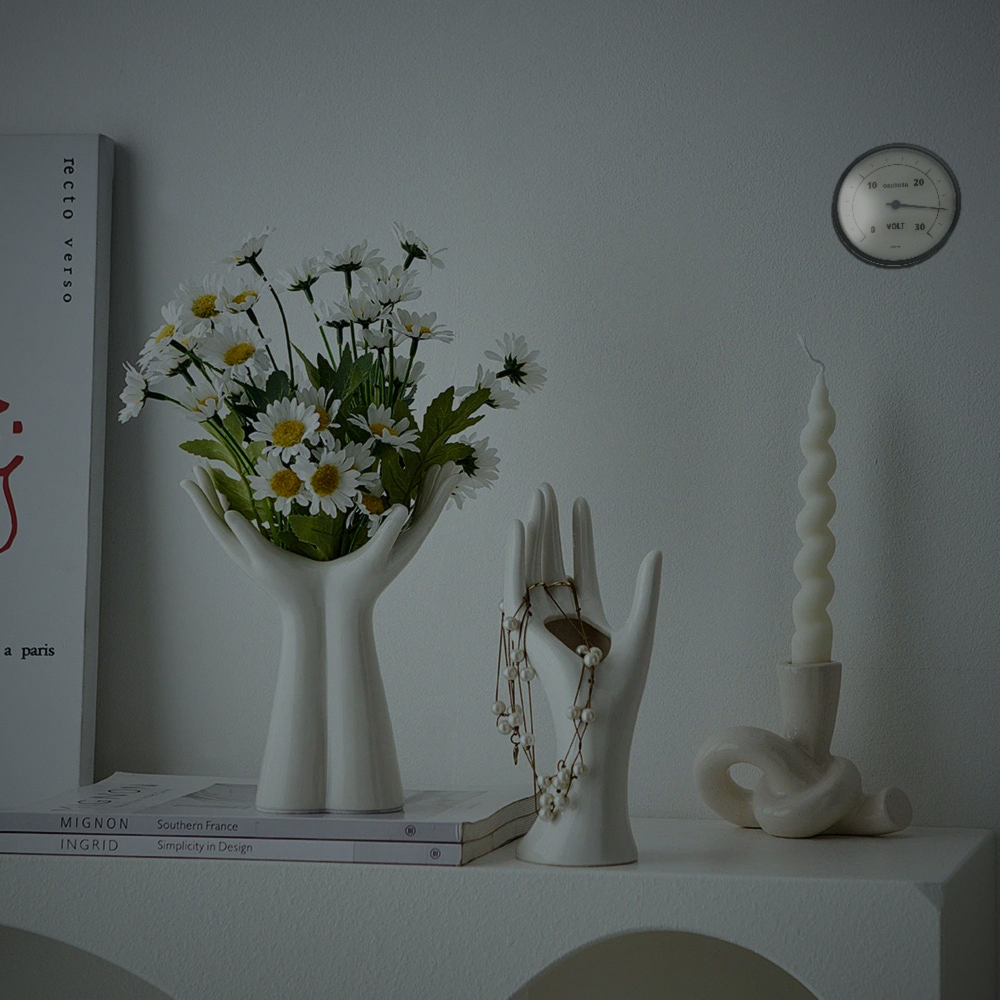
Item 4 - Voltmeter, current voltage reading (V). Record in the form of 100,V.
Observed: 26,V
